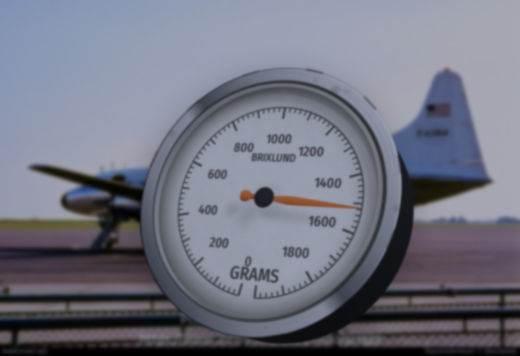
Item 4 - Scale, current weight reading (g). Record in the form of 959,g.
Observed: 1520,g
